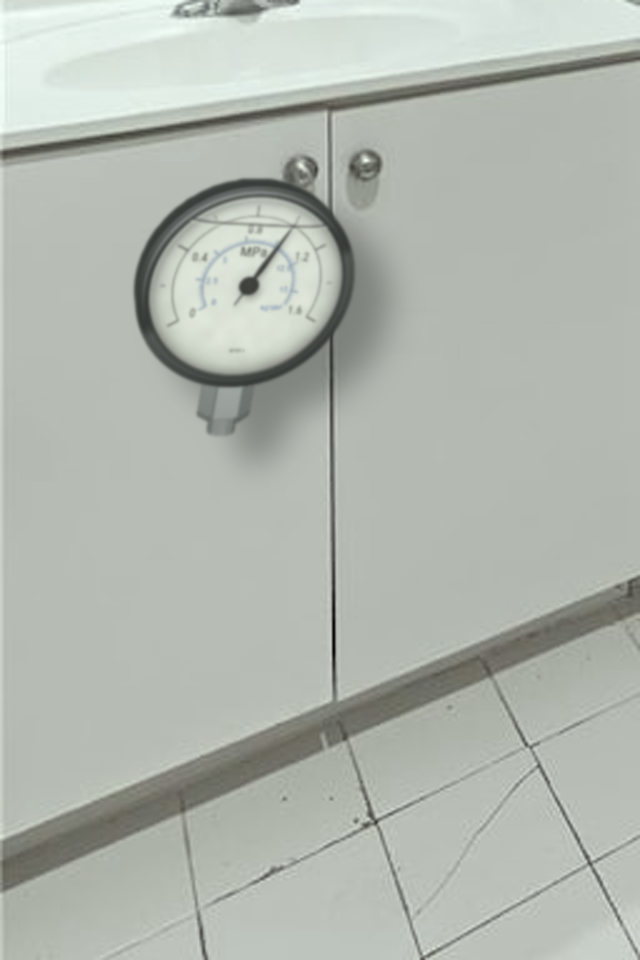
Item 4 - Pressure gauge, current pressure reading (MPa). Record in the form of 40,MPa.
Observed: 1,MPa
